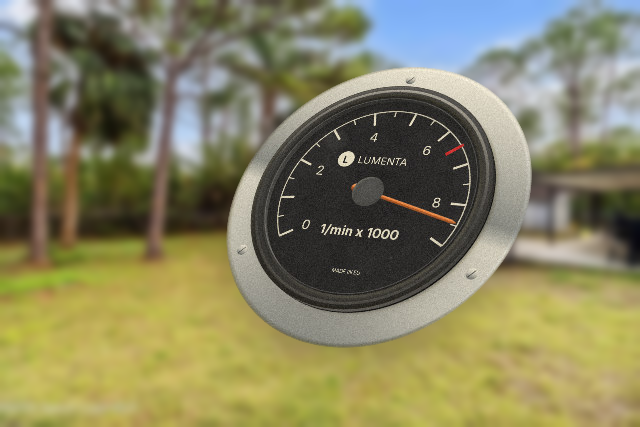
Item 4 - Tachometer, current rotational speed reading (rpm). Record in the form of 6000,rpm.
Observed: 8500,rpm
